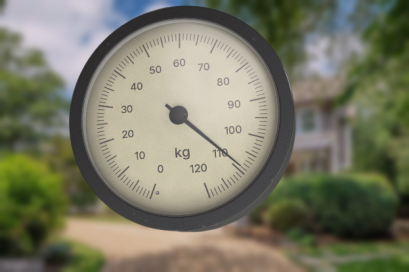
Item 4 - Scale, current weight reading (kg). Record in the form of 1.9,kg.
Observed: 109,kg
